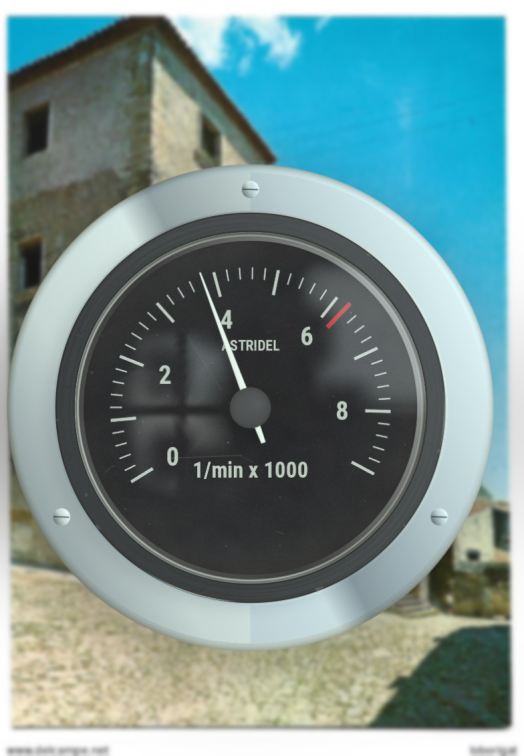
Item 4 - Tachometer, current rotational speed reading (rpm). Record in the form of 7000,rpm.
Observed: 3800,rpm
